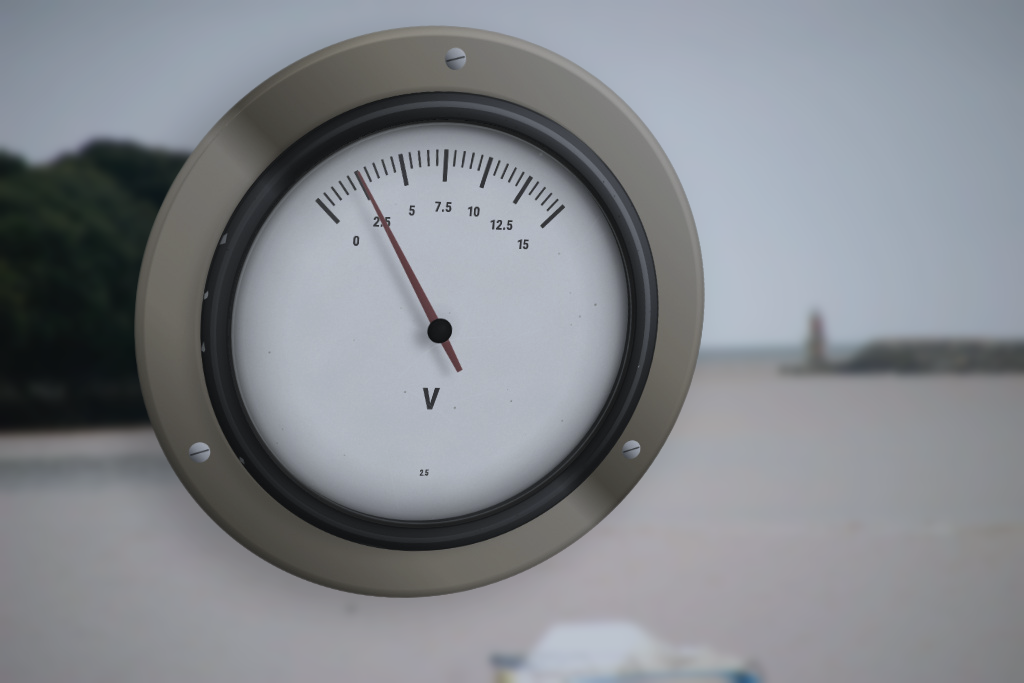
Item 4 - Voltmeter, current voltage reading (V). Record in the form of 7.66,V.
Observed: 2.5,V
